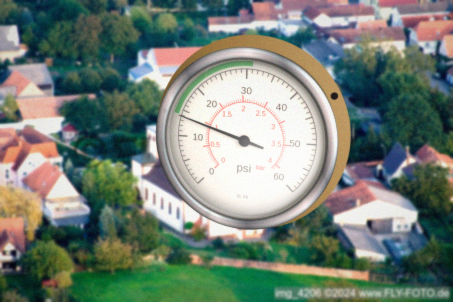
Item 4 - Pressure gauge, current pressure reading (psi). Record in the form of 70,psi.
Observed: 14,psi
